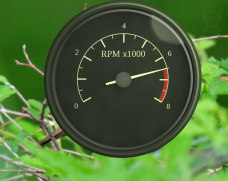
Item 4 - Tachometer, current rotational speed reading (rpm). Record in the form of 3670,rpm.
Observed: 6500,rpm
